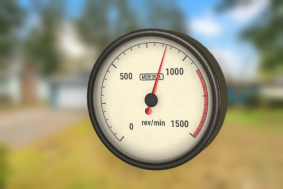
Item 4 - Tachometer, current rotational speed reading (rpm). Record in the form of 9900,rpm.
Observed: 875,rpm
